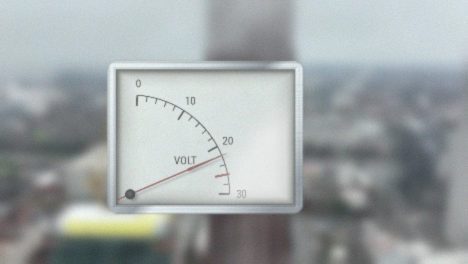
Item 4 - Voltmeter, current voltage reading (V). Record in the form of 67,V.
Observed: 22,V
